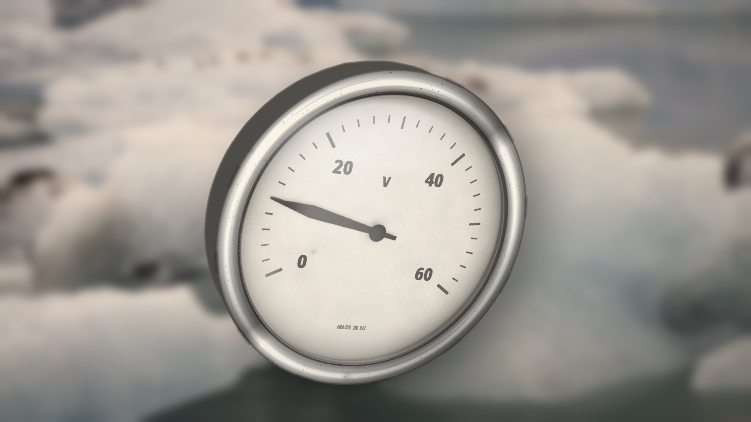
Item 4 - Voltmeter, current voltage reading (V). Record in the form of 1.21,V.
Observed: 10,V
